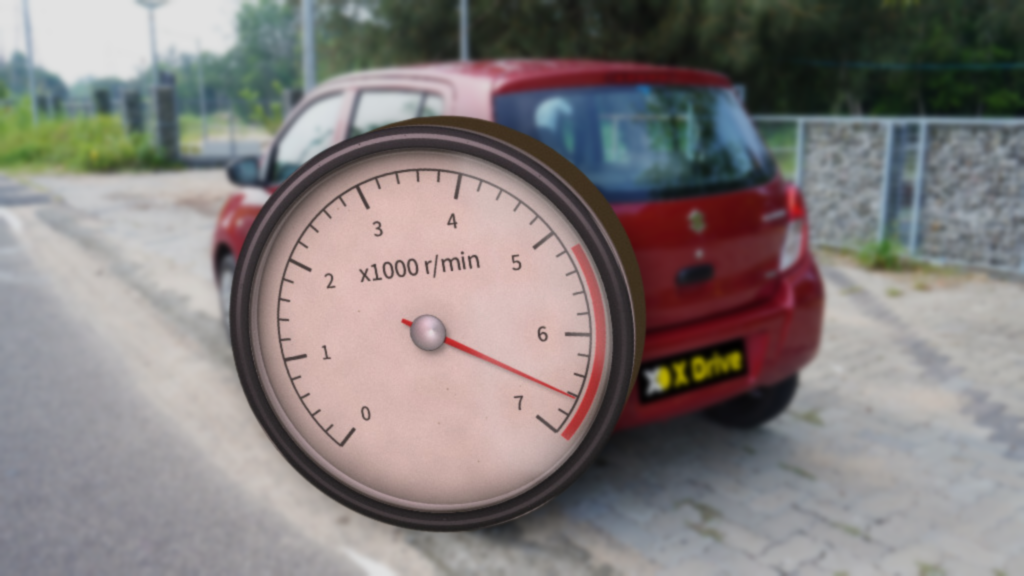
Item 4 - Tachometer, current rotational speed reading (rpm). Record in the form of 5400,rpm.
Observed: 6600,rpm
